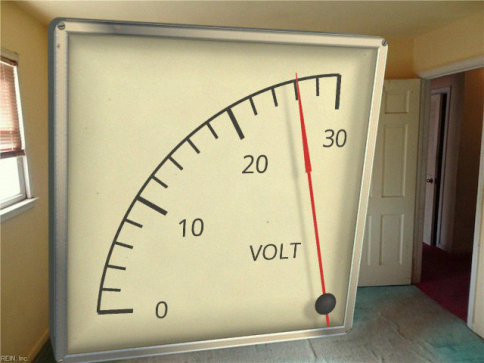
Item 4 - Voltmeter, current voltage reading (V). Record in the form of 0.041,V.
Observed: 26,V
